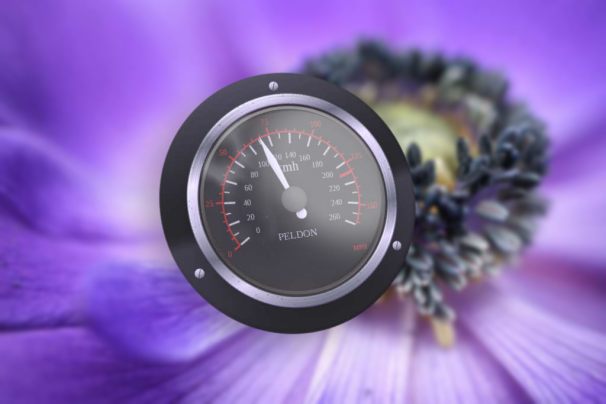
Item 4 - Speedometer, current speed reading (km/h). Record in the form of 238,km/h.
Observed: 110,km/h
